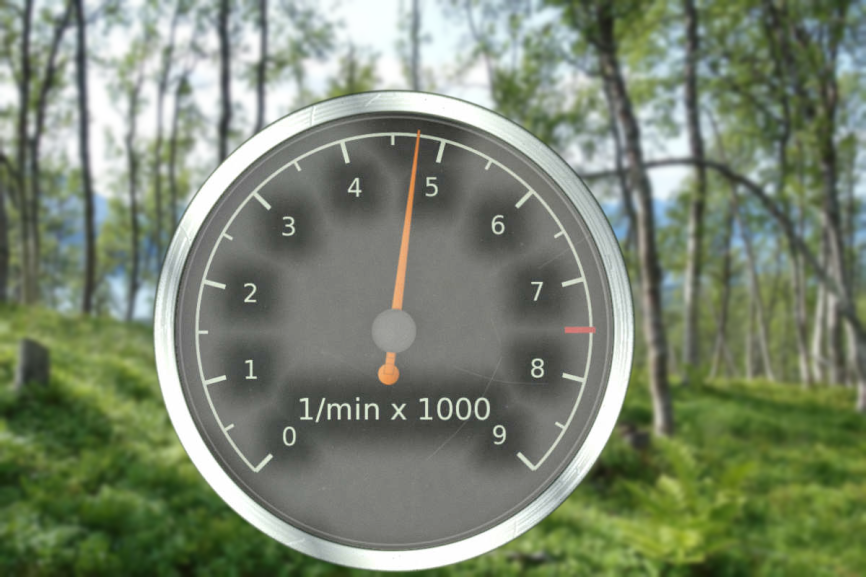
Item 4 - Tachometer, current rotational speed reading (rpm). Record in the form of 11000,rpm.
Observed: 4750,rpm
